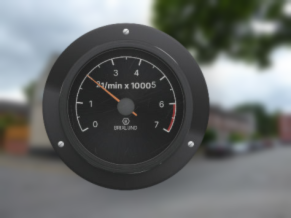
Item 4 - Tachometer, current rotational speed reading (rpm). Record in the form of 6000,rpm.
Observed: 2000,rpm
